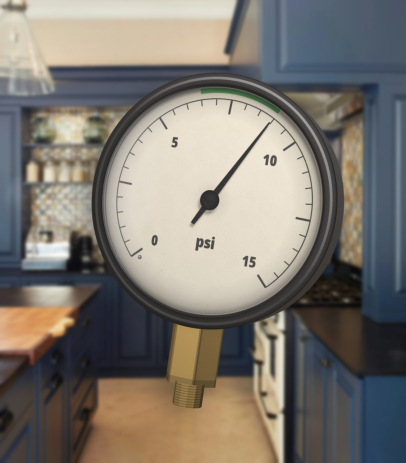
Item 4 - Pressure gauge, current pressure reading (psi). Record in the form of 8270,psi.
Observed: 9,psi
